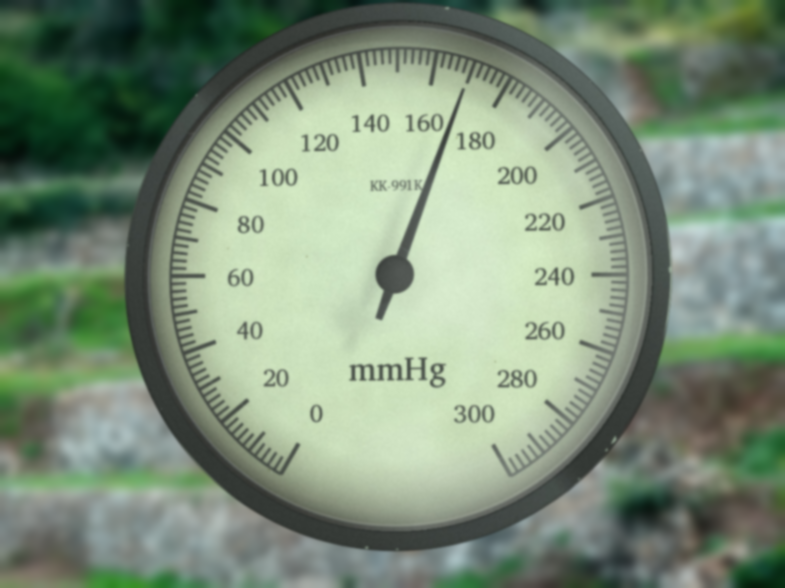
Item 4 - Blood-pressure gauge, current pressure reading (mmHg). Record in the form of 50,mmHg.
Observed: 170,mmHg
